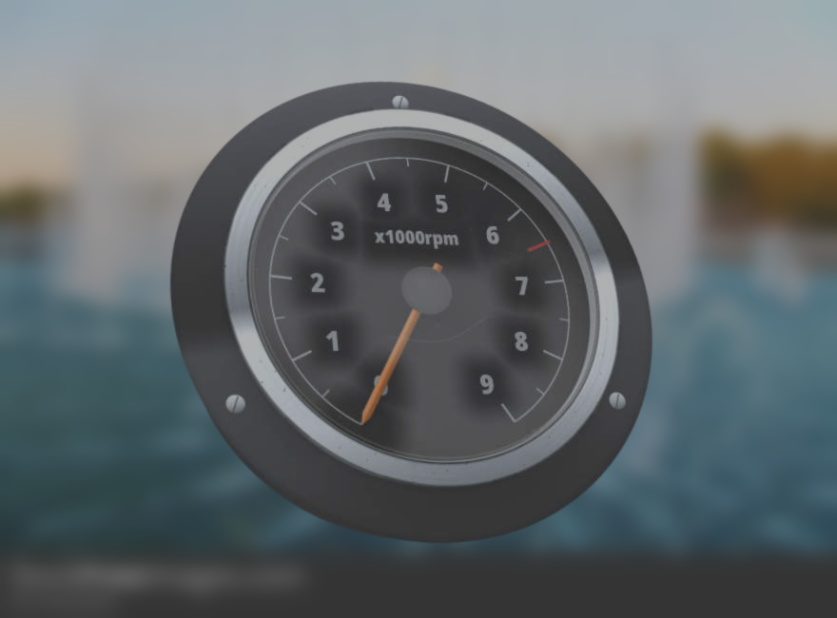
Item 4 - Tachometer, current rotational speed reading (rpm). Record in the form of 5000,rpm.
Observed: 0,rpm
